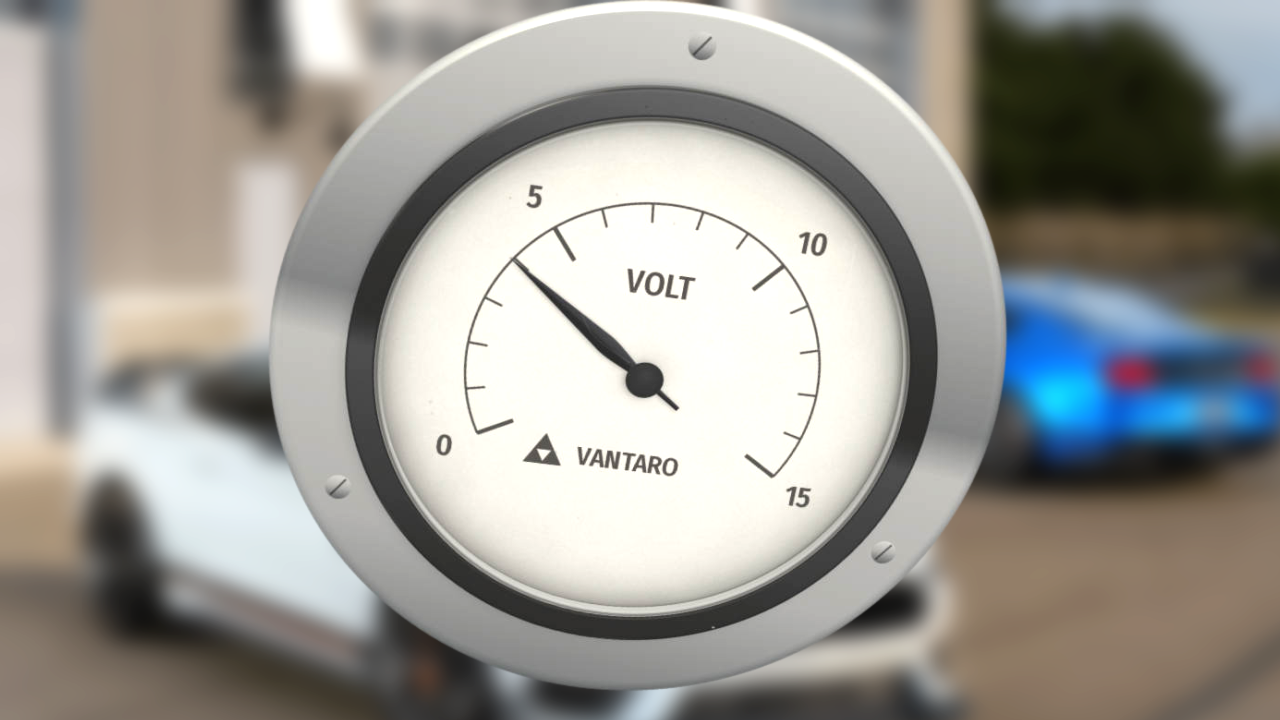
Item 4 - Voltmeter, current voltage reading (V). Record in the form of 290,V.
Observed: 4,V
